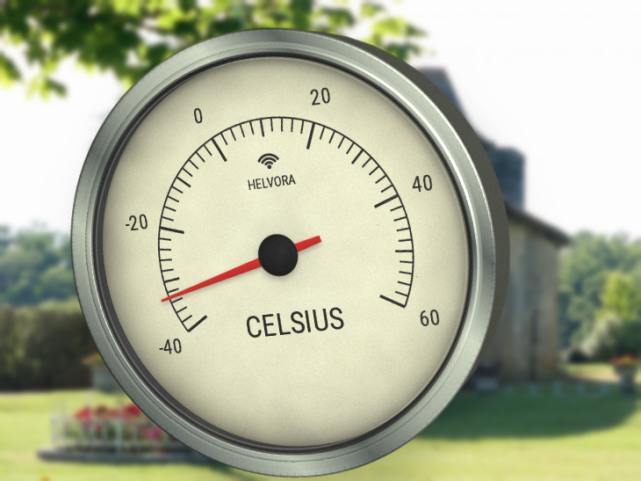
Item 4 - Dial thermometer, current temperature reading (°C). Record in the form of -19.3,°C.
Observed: -33,°C
